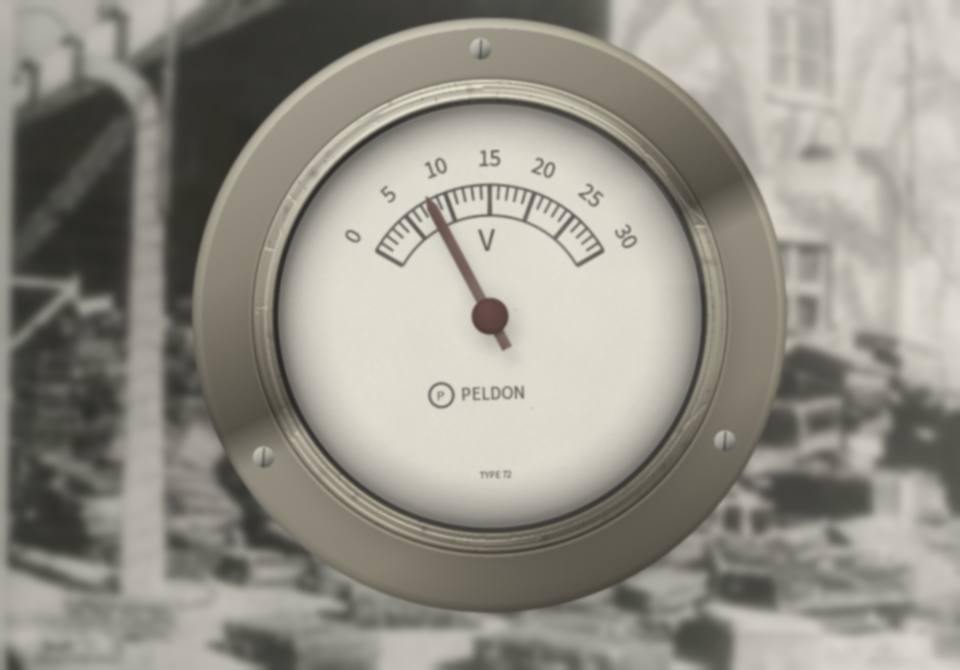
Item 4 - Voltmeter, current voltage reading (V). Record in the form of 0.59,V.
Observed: 8,V
